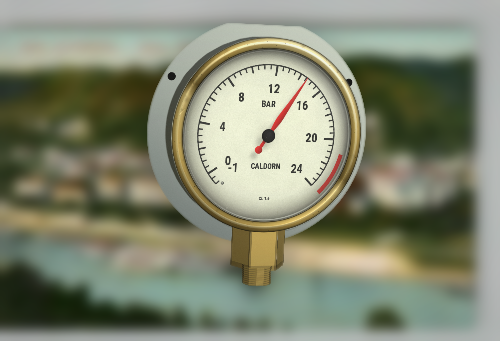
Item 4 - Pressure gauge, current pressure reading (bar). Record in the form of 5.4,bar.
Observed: 14.5,bar
